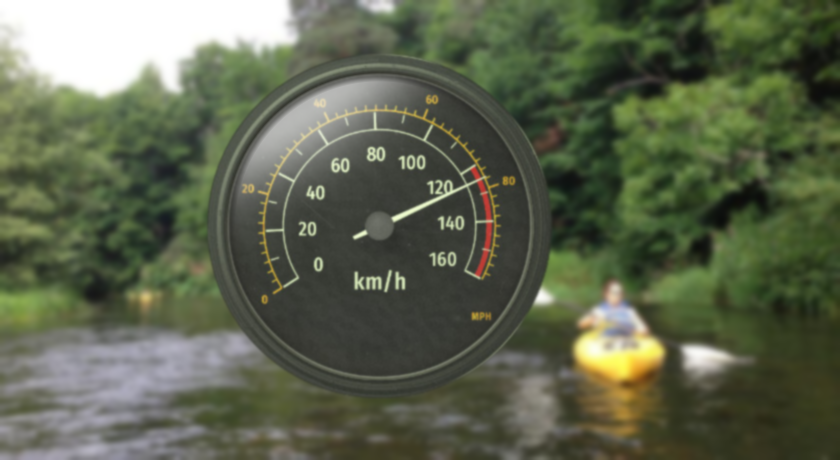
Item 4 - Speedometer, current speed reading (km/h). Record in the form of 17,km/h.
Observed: 125,km/h
